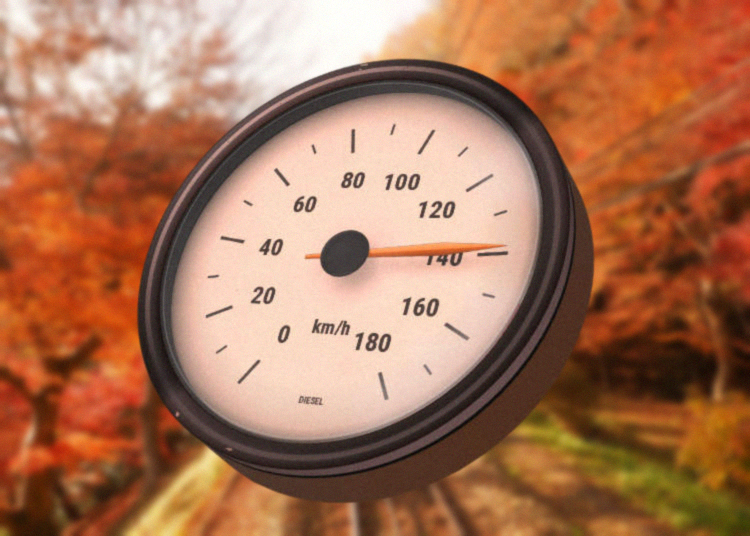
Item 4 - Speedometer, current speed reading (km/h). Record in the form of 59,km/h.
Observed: 140,km/h
